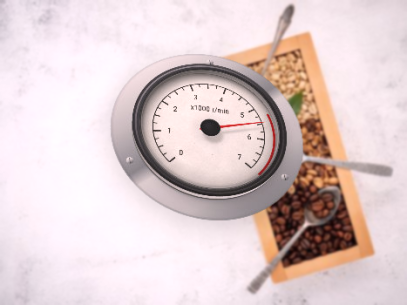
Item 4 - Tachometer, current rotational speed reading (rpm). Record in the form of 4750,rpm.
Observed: 5500,rpm
